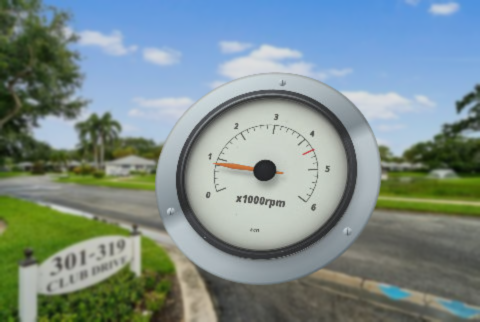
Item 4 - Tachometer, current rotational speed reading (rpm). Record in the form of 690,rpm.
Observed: 800,rpm
